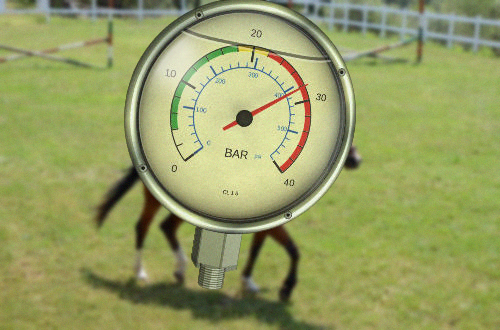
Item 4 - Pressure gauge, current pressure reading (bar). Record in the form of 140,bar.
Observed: 28,bar
